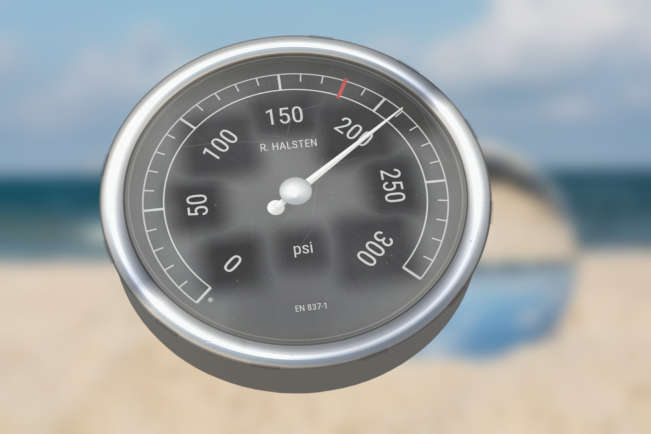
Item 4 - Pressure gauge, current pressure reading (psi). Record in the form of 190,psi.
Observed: 210,psi
